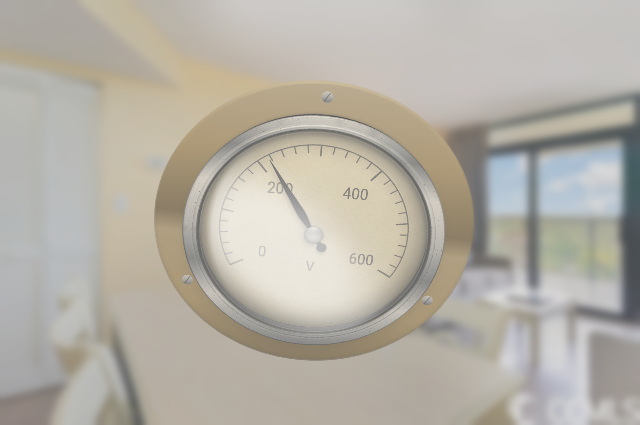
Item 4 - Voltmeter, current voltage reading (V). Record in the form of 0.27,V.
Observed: 220,V
